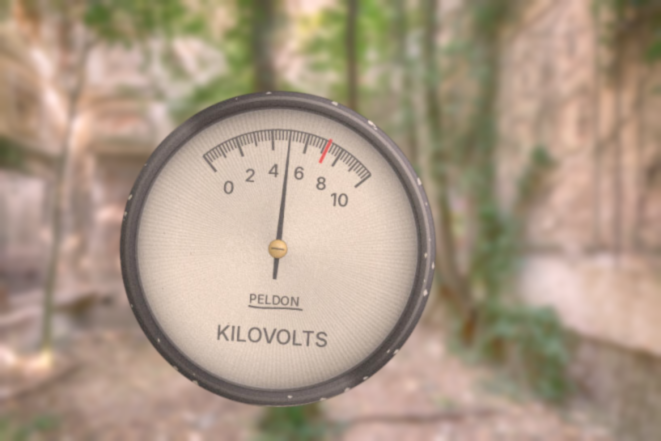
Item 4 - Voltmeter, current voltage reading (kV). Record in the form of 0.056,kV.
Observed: 5,kV
